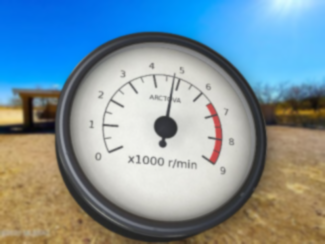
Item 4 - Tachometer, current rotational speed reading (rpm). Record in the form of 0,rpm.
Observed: 4750,rpm
